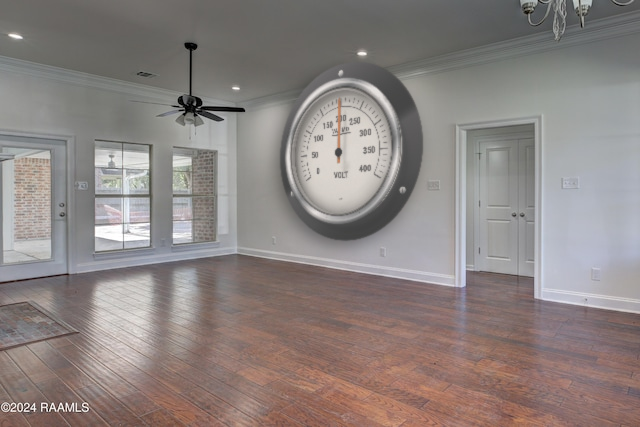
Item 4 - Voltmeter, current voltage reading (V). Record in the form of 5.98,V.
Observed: 200,V
